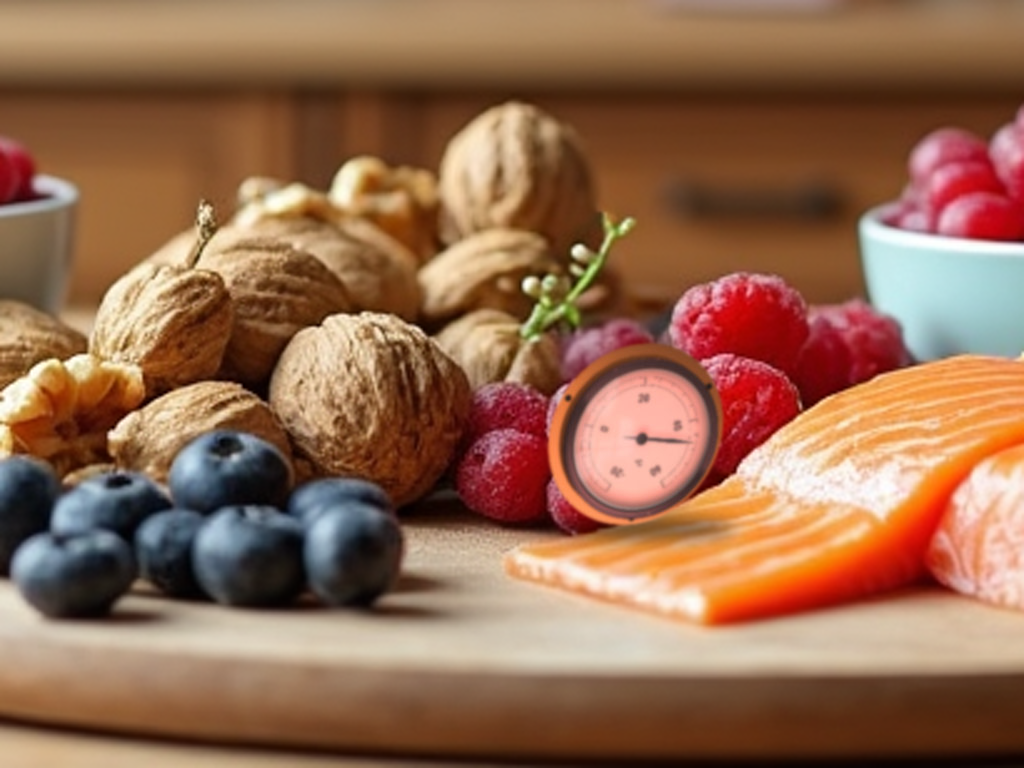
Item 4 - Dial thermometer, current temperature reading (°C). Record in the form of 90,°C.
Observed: 46,°C
